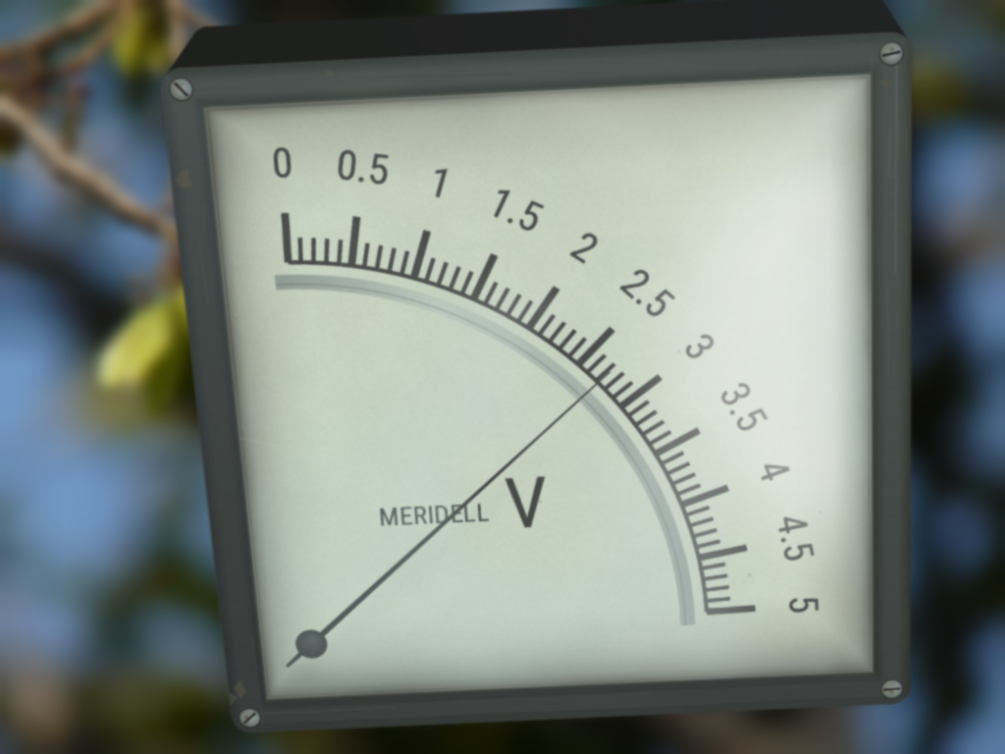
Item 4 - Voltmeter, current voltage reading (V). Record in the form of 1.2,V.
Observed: 2.7,V
